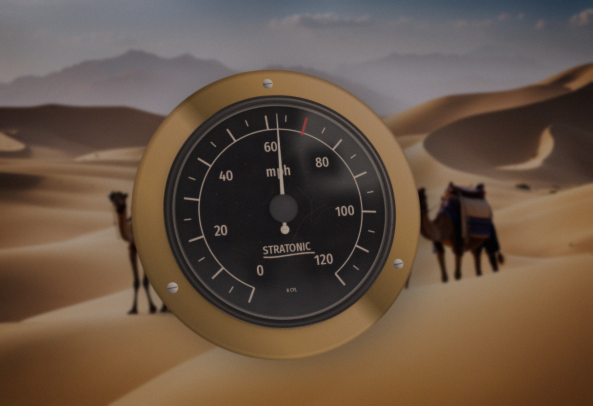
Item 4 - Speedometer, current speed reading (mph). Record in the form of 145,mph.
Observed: 62.5,mph
